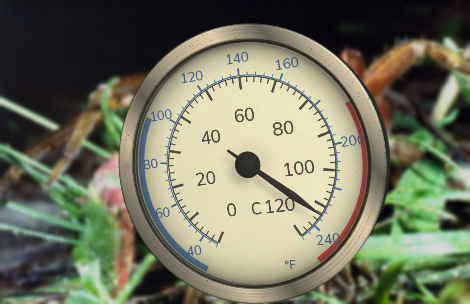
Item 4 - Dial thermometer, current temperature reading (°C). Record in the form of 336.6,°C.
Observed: 112,°C
